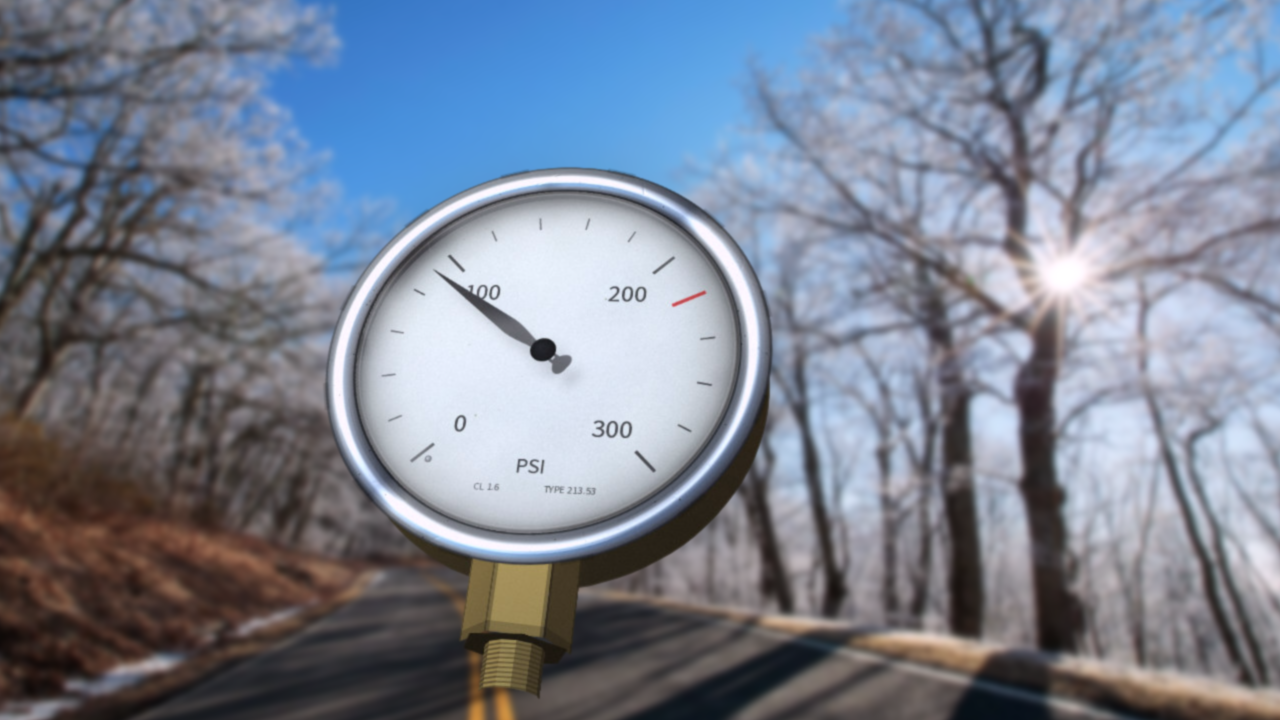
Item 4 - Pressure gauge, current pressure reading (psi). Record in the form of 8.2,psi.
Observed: 90,psi
